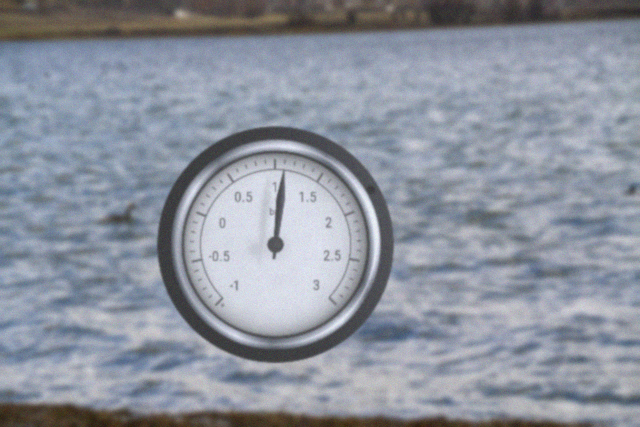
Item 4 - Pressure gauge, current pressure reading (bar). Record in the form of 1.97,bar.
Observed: 1.1,bar
